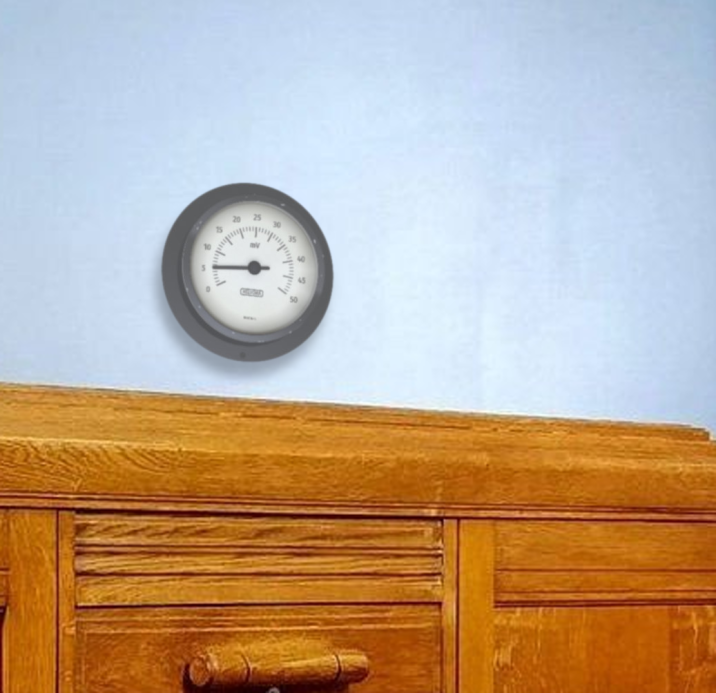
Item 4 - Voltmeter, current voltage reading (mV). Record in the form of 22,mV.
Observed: 5,mV
